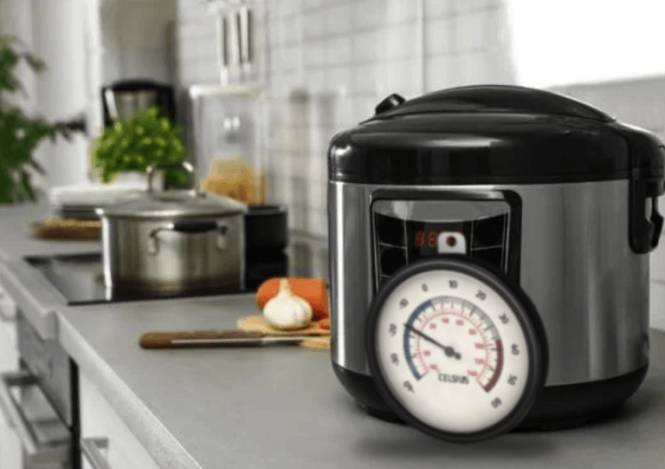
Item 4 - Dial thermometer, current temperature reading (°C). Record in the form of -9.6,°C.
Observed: -15,°C
